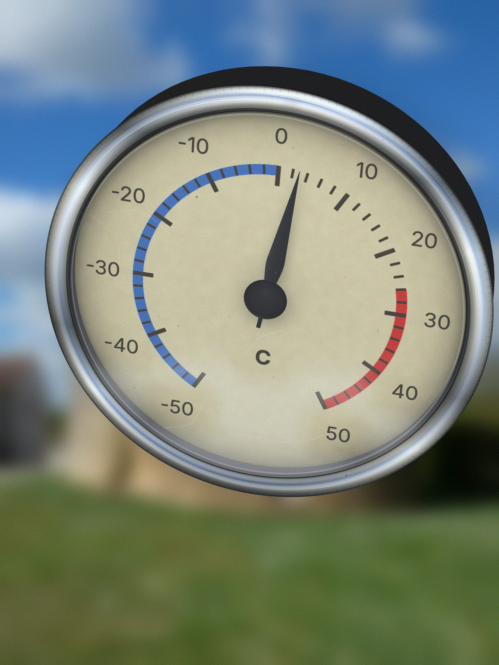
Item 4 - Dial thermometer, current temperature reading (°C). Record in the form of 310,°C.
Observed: 3,°C
